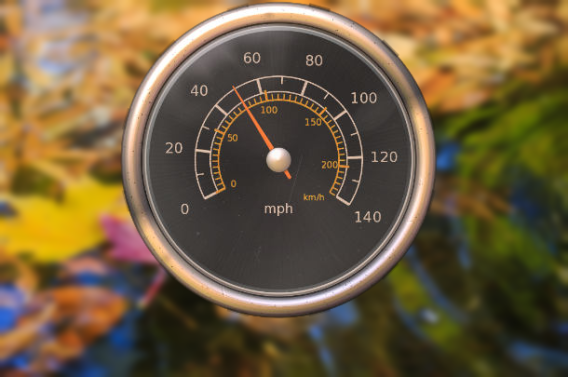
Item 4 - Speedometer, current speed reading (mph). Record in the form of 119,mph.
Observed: 50,mph
